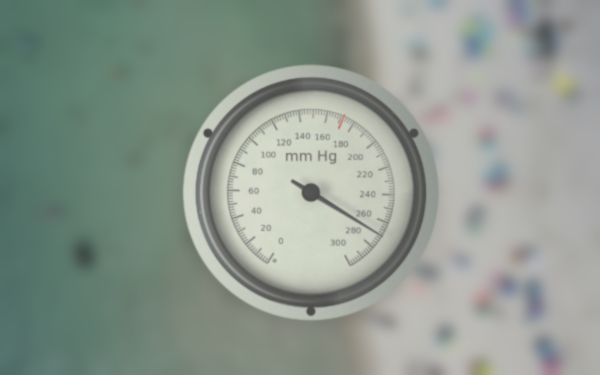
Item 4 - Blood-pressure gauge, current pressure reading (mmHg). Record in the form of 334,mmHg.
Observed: 270,mmHg
